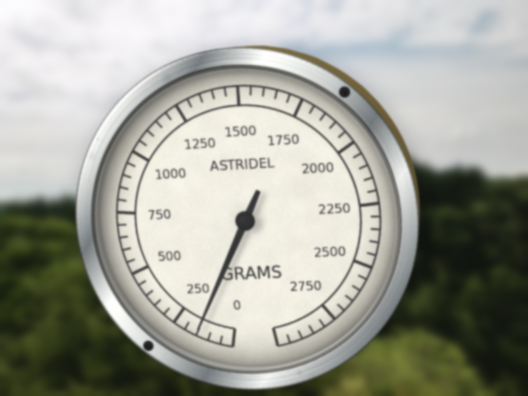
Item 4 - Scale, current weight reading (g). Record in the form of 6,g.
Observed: 150,g
